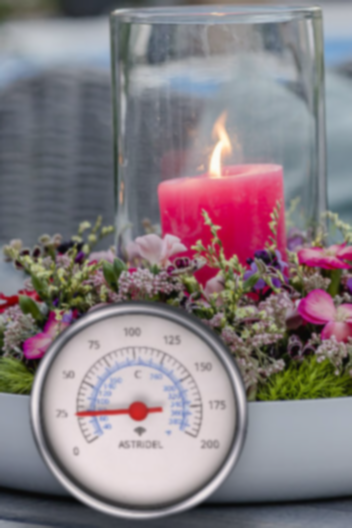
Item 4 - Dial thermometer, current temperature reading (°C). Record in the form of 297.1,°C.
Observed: 25,°C
